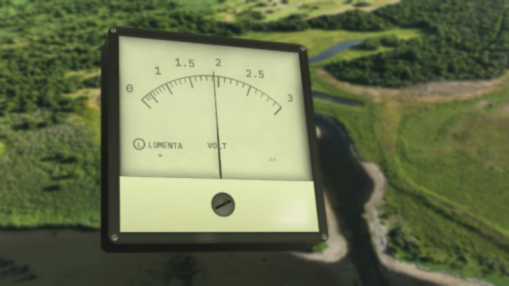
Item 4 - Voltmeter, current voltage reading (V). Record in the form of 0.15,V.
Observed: 1.9,V
